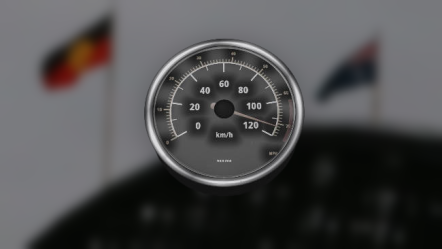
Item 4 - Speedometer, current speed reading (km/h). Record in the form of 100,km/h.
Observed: 115,km/h
